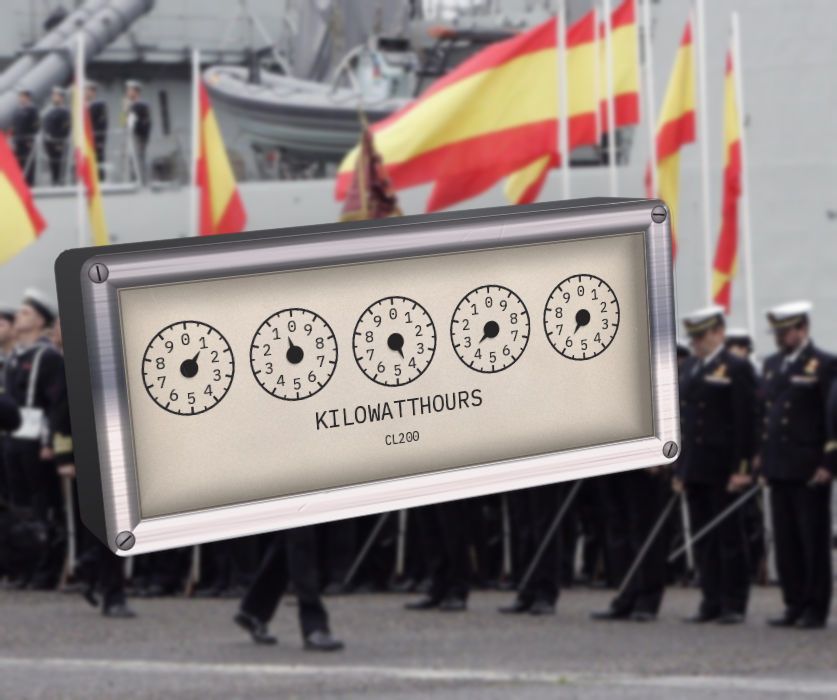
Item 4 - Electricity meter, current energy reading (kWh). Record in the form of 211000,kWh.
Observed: 10436,kWh
